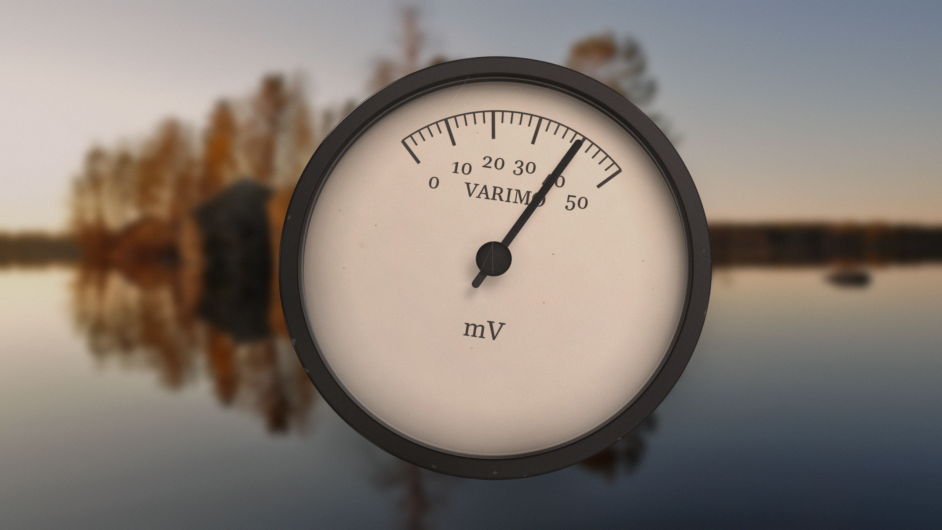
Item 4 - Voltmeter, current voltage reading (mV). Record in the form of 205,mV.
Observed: 40,mV
